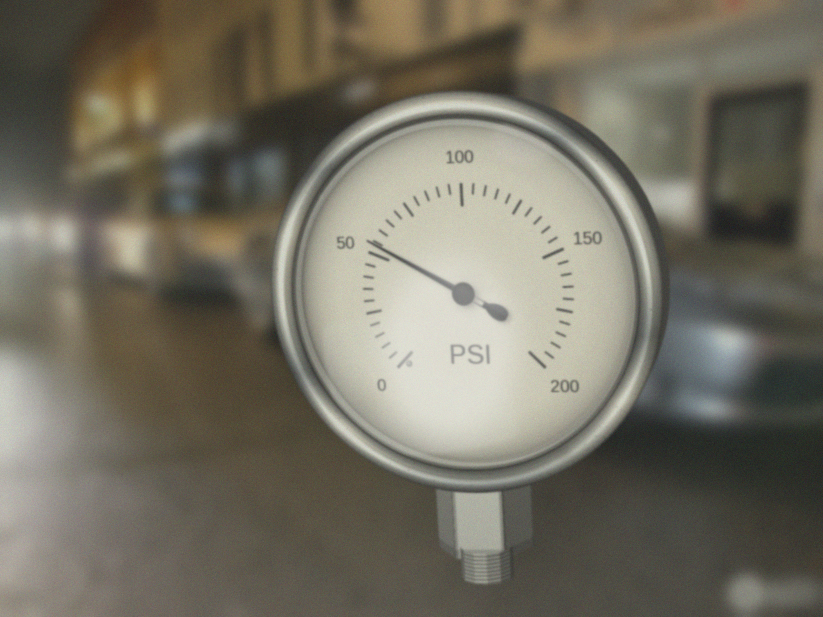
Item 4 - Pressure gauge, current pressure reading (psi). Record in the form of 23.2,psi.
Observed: 55,psi
